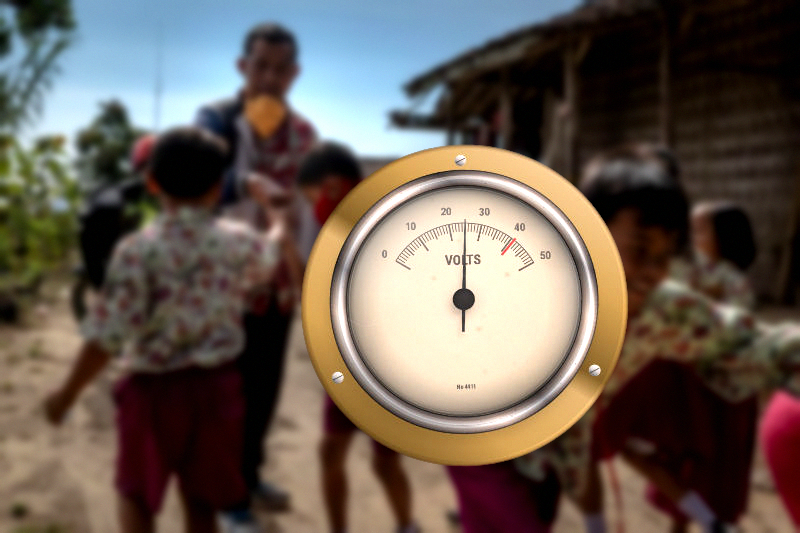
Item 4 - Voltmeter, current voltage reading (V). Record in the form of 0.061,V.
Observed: 25,V
